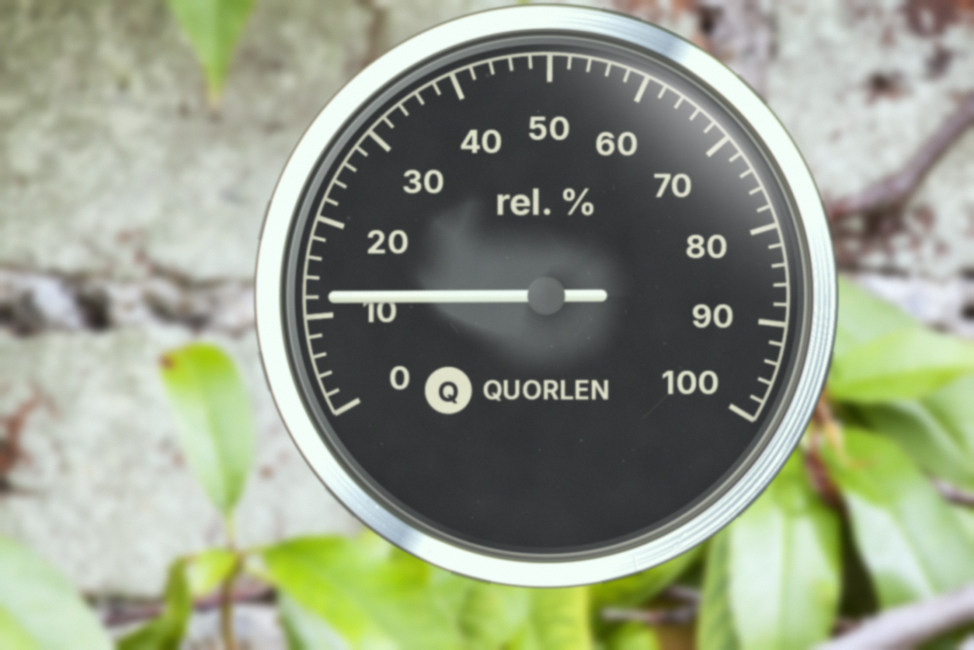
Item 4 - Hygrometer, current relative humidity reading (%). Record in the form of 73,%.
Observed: 12,%
